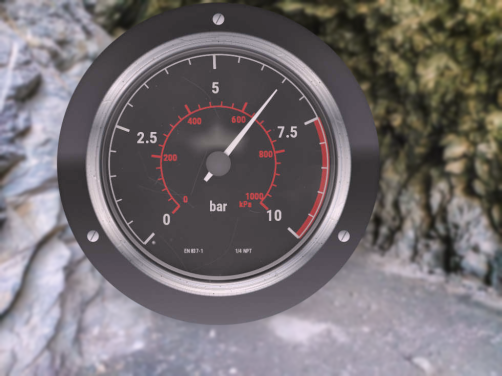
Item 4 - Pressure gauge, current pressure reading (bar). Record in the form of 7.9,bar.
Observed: 6.5,bar
